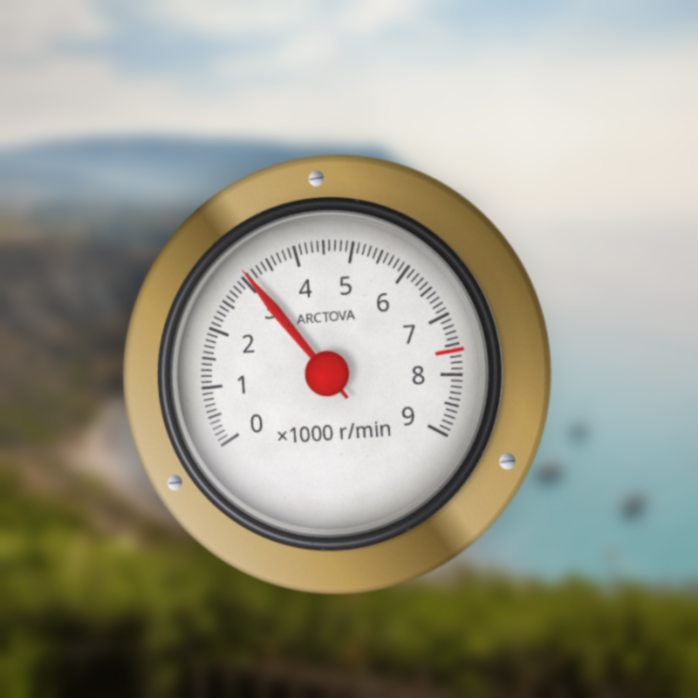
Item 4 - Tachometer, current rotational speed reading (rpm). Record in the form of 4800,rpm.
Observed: 3100,rpm
